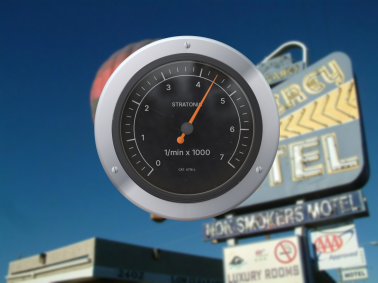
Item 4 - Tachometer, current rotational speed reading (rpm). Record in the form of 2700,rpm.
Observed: 4400,rpm
